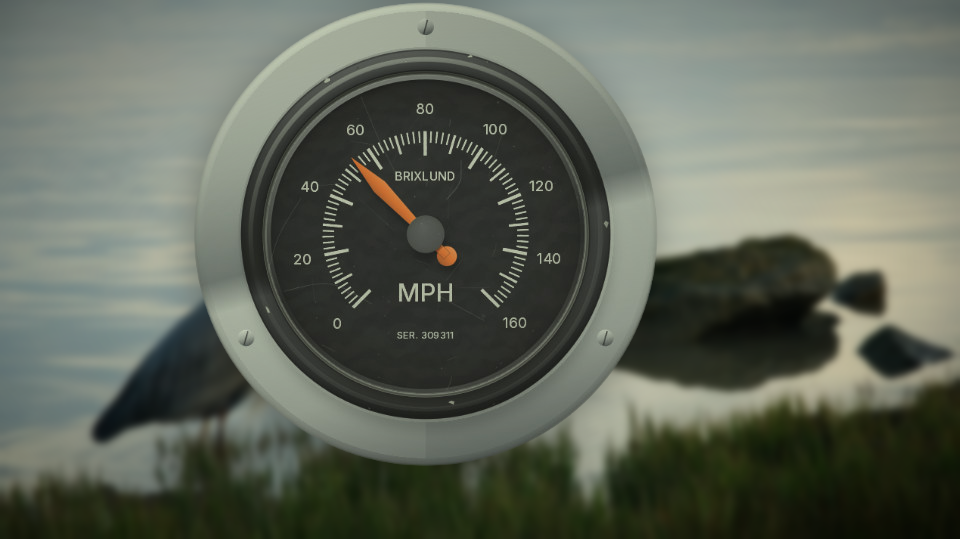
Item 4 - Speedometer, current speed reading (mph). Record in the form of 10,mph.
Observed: 54,mph
